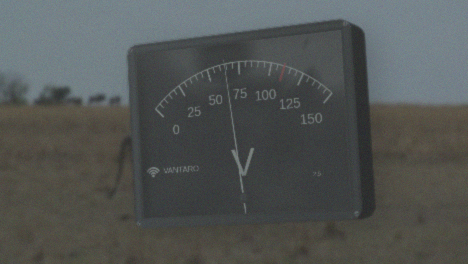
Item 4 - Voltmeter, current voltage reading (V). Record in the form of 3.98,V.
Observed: 65,V
